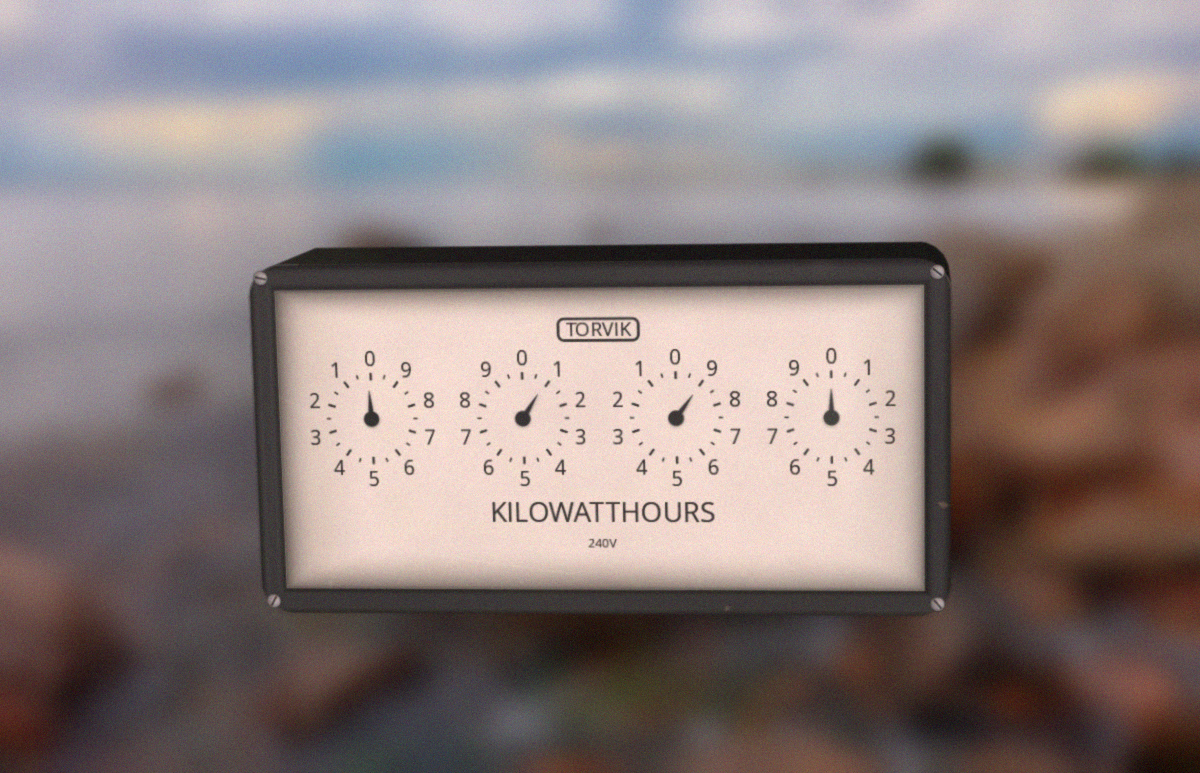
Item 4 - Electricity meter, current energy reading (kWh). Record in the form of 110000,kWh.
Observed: 90,kWh
